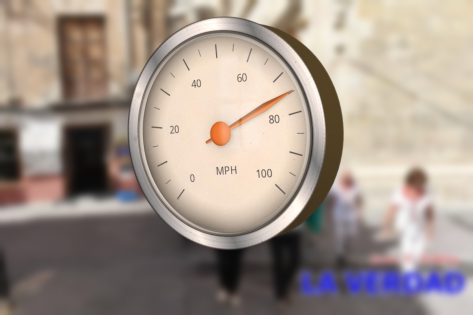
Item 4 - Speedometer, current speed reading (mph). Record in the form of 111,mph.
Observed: 75,mph
